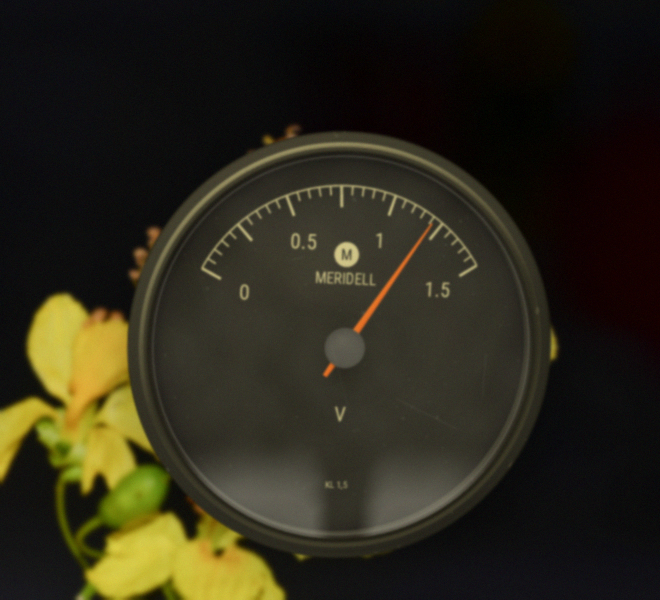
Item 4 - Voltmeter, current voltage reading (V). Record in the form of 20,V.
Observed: 1.2,V
